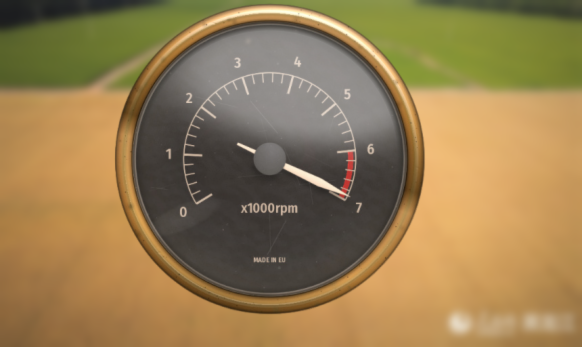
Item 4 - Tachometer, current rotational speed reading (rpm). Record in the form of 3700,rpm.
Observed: 6900,rpm
